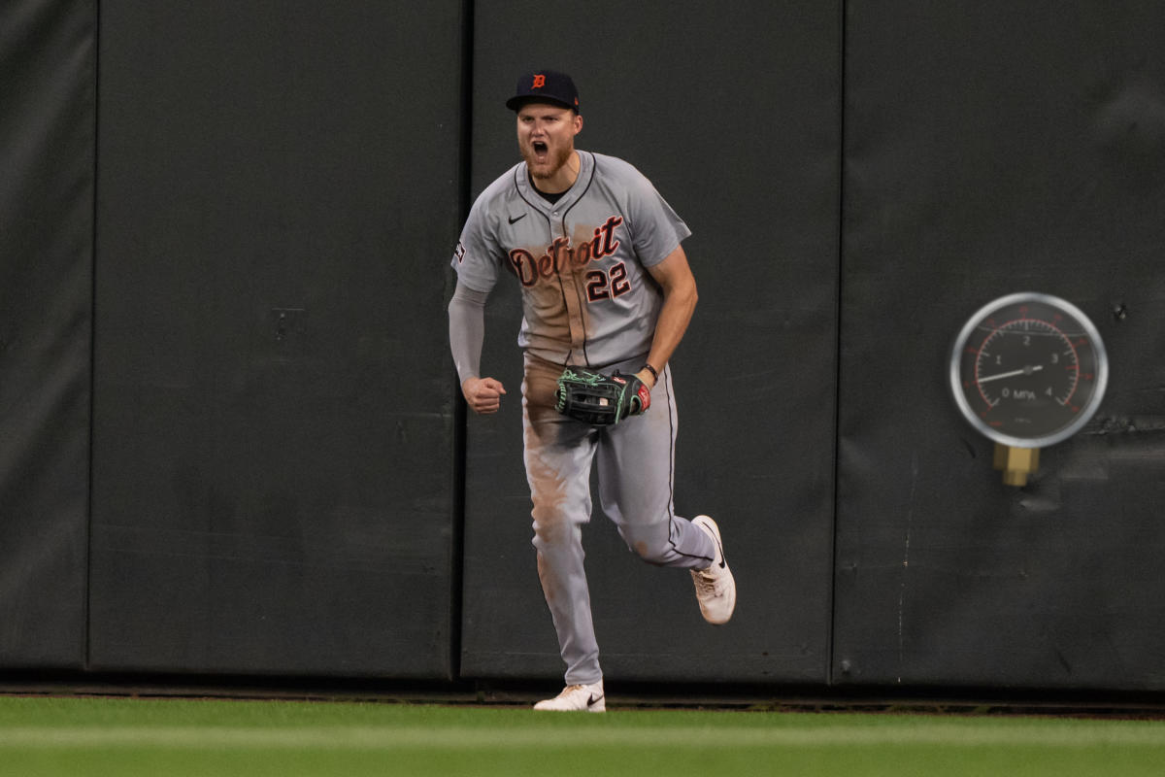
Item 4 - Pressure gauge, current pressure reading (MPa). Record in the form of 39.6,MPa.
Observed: 0.5,MPa
